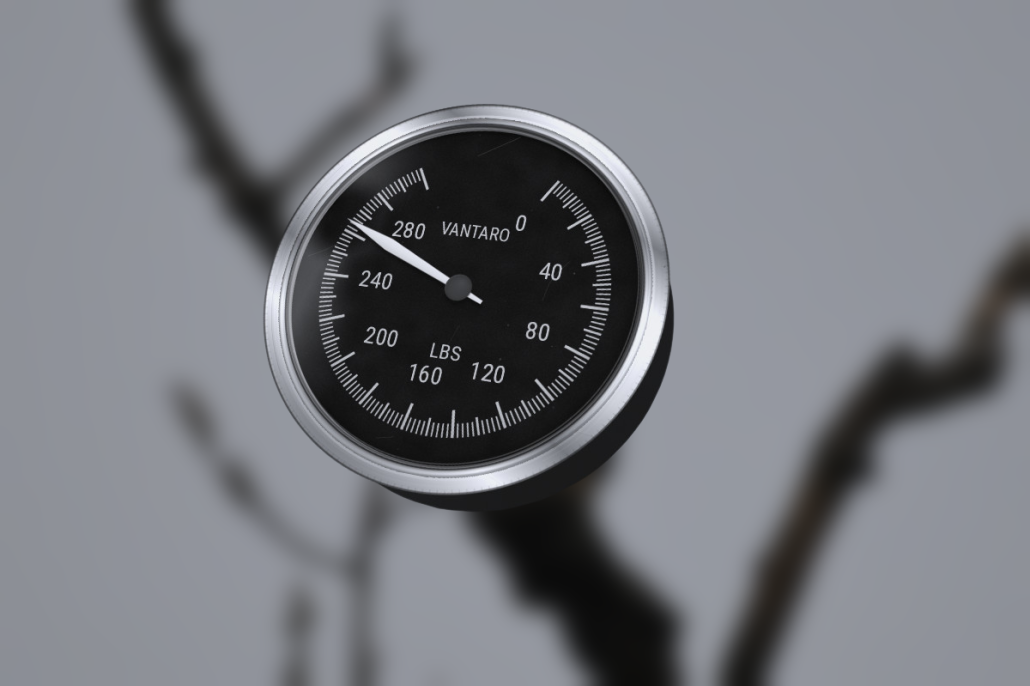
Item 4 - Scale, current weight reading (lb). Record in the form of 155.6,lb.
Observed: 264,lb
